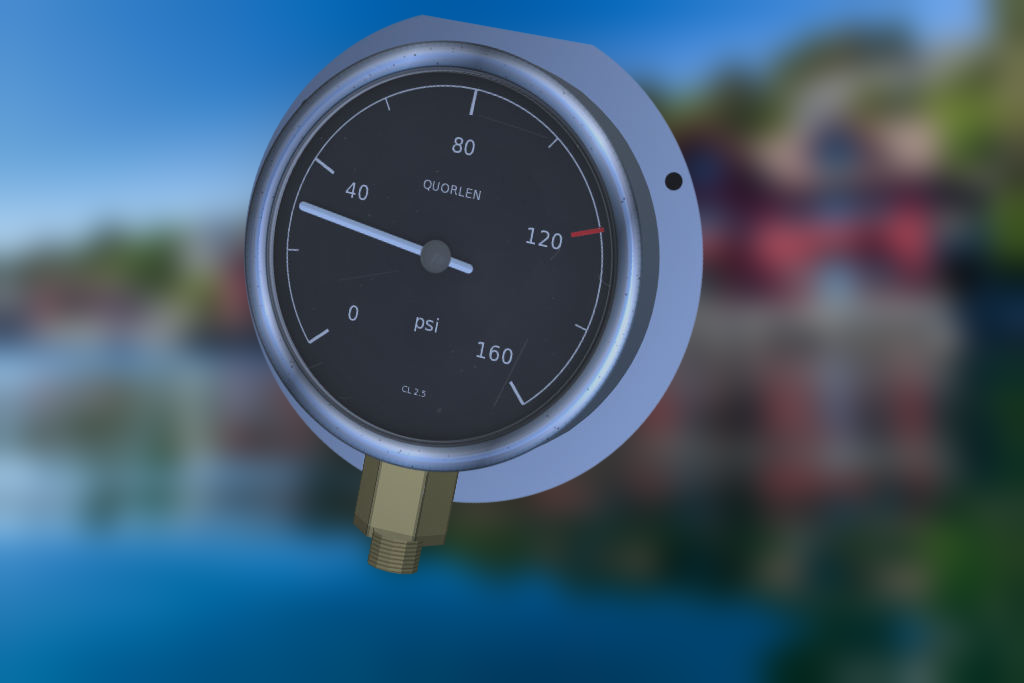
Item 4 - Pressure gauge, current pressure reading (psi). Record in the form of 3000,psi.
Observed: 30,psi
